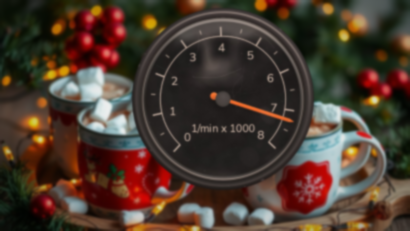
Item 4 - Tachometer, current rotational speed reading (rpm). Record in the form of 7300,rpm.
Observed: 7250,rpm
